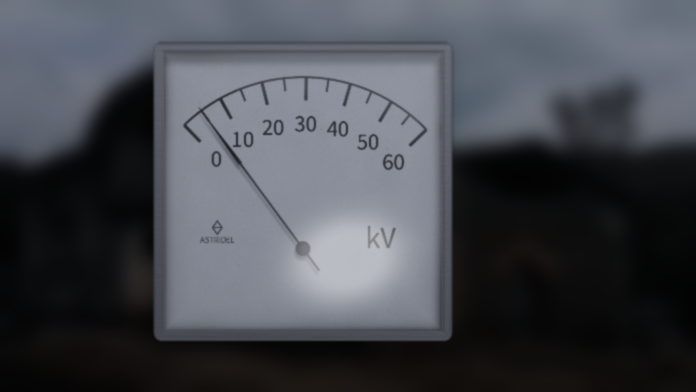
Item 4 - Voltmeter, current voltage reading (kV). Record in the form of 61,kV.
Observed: 5,kV
